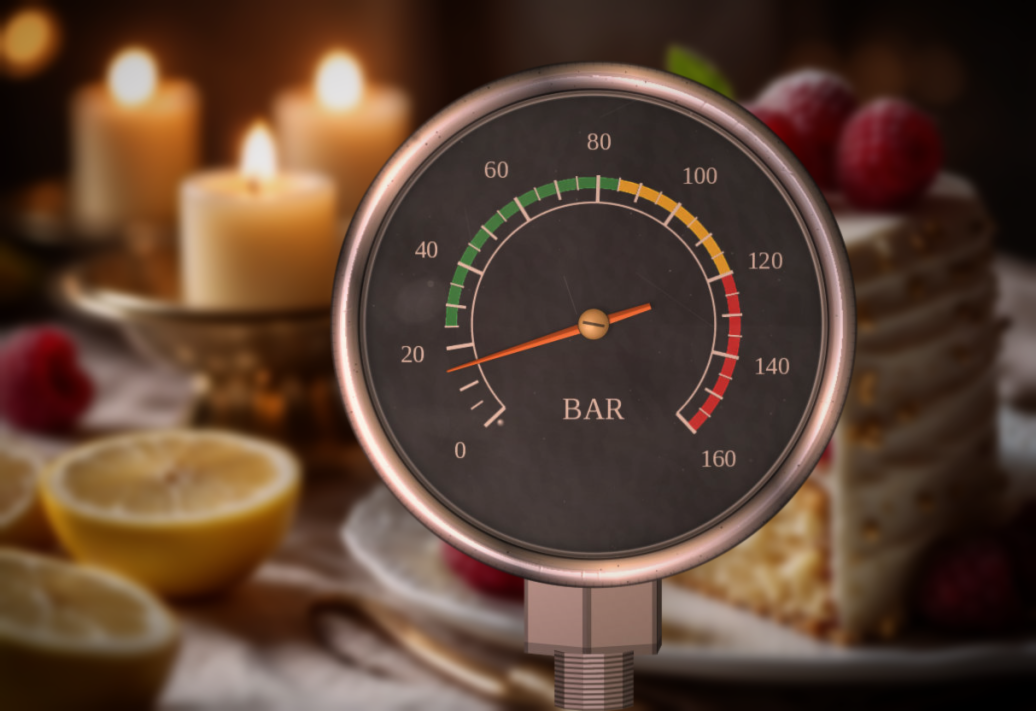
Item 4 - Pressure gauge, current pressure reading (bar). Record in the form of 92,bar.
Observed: 15,bar
